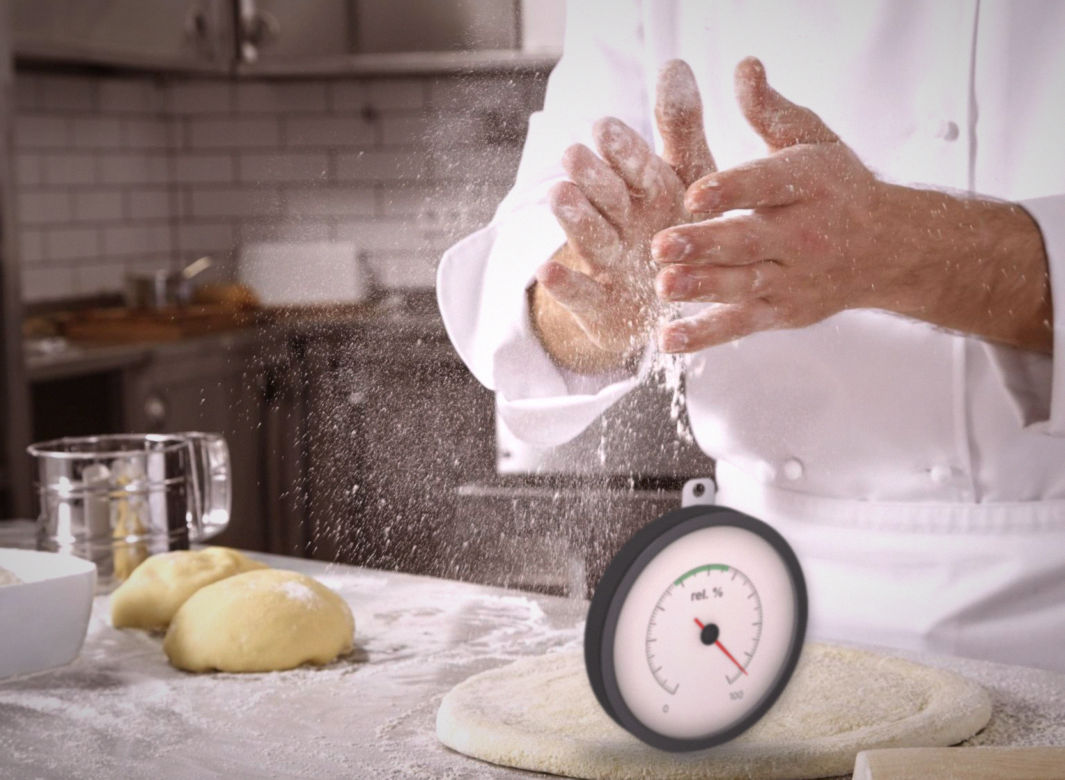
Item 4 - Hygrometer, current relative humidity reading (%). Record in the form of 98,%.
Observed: 95,%
